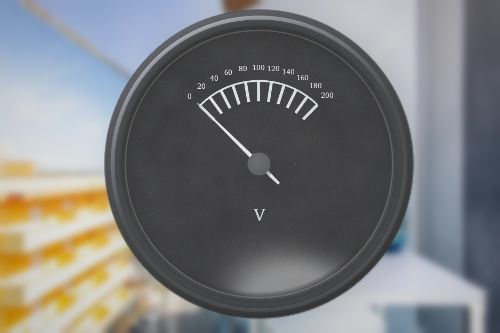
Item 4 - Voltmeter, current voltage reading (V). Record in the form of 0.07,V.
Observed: 0,V
